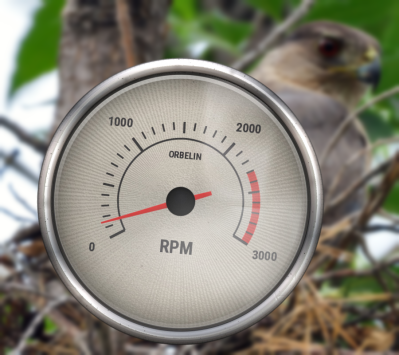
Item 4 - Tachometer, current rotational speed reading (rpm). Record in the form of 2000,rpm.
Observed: 150,rpm
